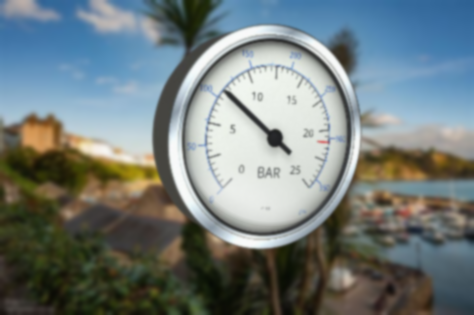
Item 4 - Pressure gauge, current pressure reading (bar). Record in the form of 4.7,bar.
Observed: 7.5,bar
